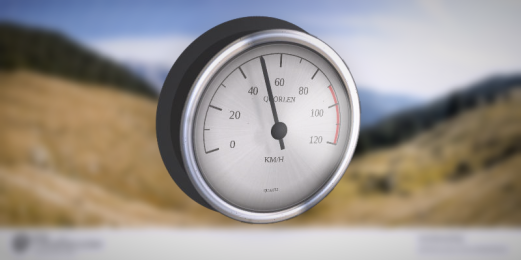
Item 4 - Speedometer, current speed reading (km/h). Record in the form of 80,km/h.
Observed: 50,km/h
